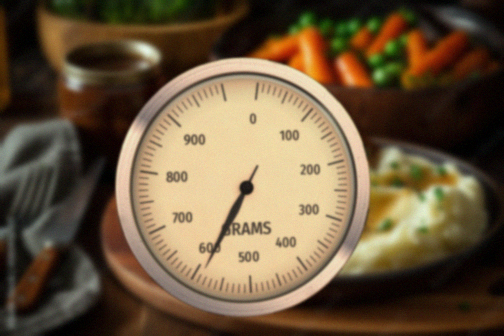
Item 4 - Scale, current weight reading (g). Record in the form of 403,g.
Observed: 590,g
